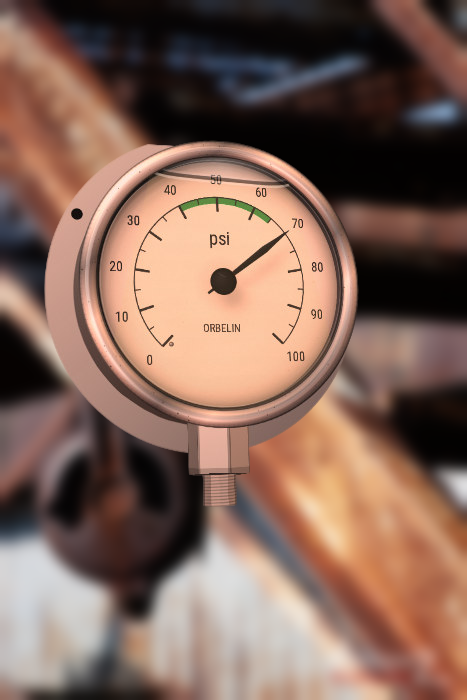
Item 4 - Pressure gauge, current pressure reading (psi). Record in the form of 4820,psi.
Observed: 70,psi
